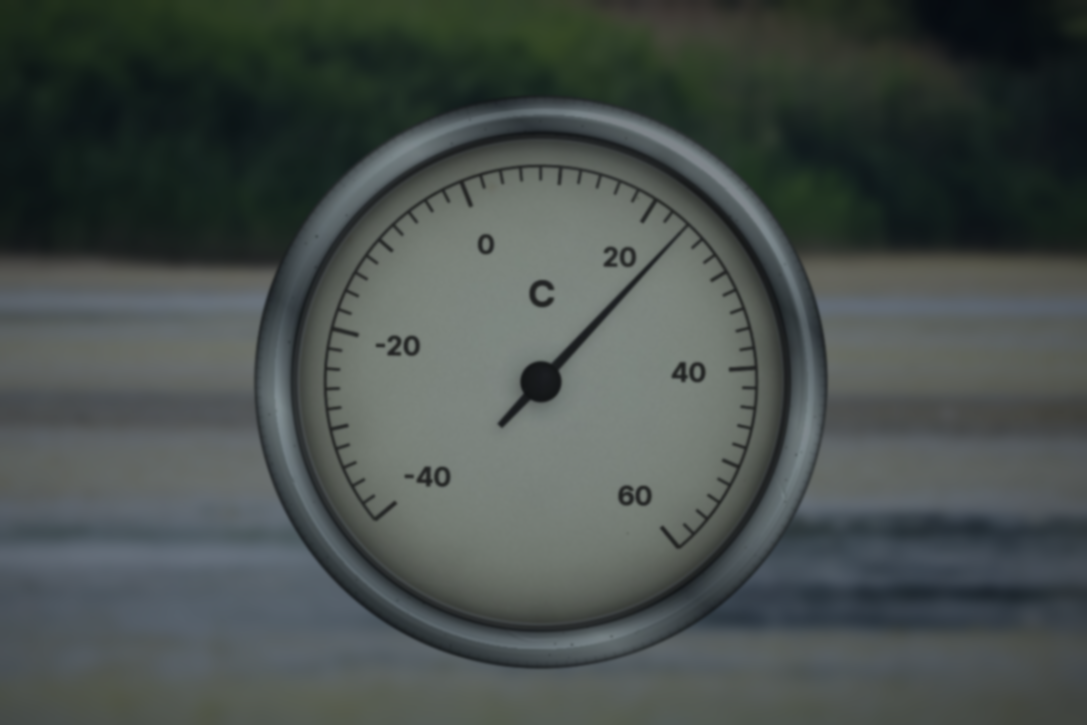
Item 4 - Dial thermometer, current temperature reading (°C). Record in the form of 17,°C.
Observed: 24,°C
